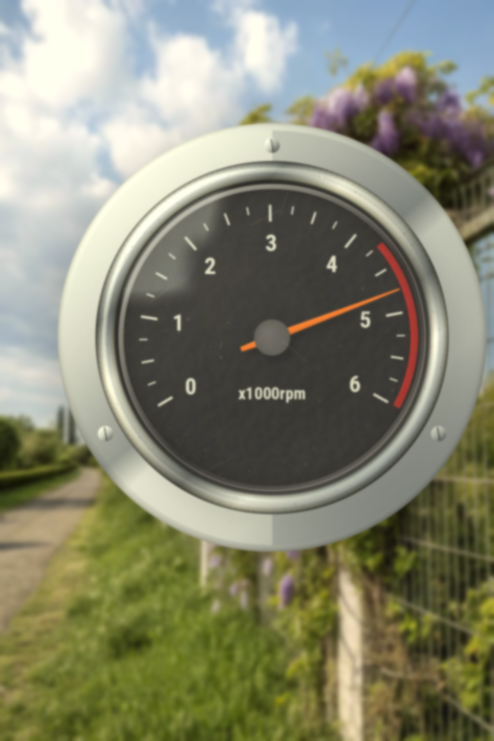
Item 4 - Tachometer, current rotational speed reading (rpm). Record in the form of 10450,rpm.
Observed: 4750,rpm
